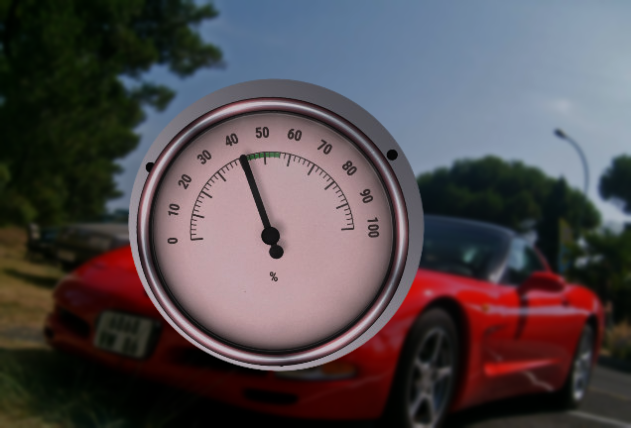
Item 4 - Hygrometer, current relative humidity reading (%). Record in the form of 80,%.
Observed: 42,%
